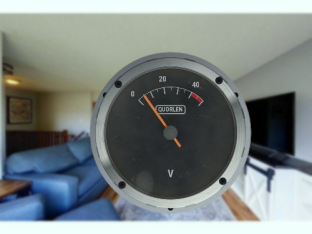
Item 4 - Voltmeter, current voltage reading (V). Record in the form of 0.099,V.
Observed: 5,V
